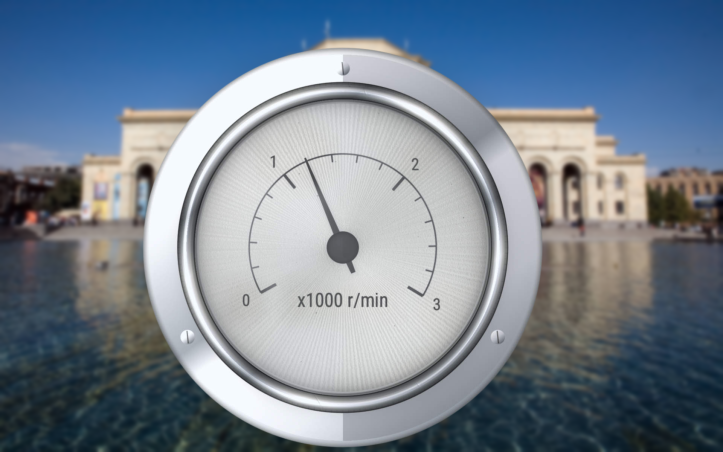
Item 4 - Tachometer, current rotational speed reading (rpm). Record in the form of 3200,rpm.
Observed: 1200,rpm
